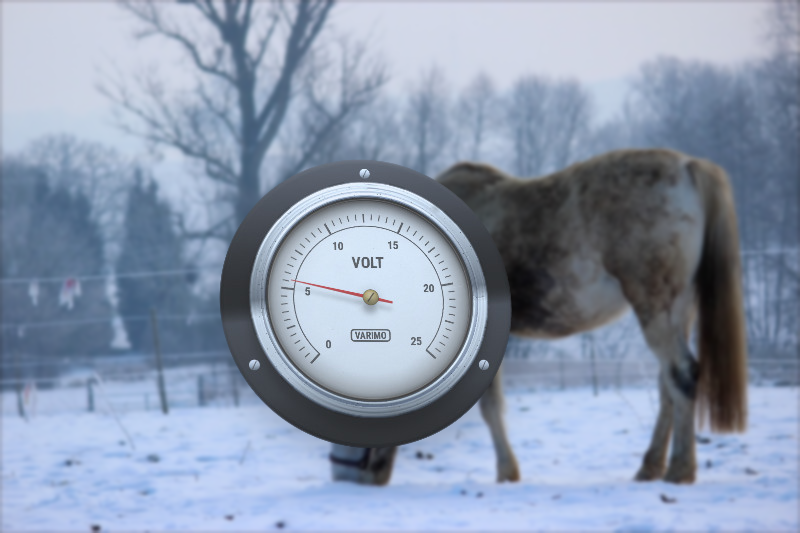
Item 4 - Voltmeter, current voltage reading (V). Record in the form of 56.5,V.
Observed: 5.5,V
